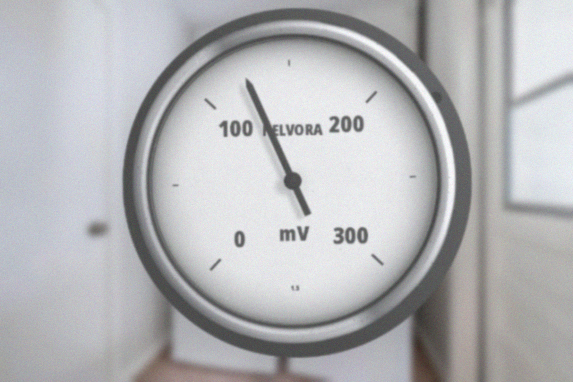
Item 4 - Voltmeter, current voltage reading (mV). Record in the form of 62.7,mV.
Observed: 125,mV
